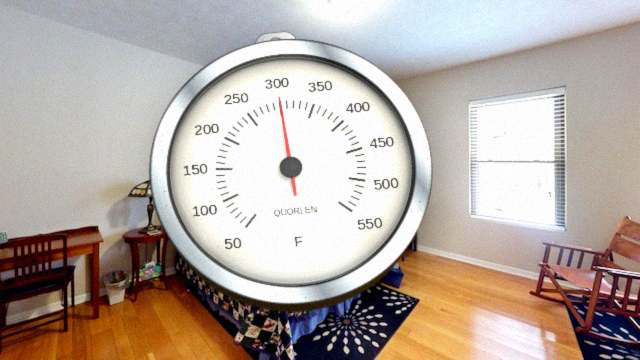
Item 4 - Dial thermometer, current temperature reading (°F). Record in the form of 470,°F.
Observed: 300,°F
